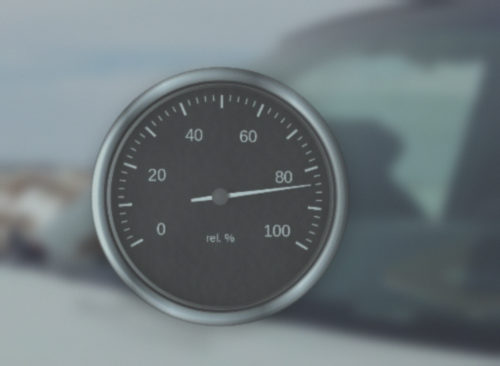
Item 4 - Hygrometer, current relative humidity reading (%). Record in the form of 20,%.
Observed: 84,%
